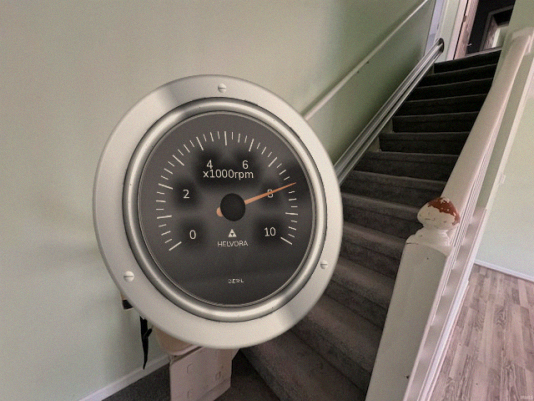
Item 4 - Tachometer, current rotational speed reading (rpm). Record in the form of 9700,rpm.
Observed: 8000,rpm
